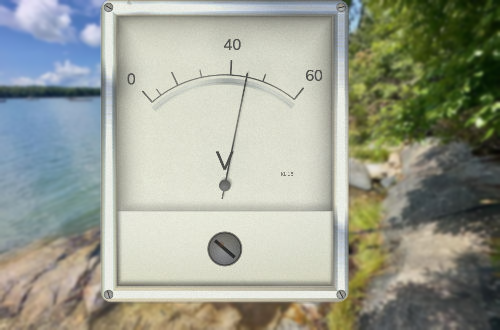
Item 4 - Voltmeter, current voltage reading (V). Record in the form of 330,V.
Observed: 45,V
